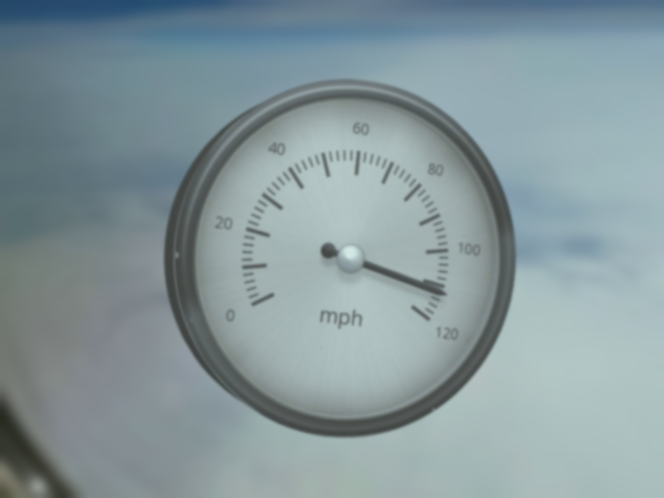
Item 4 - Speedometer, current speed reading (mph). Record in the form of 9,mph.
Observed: 112,mph
